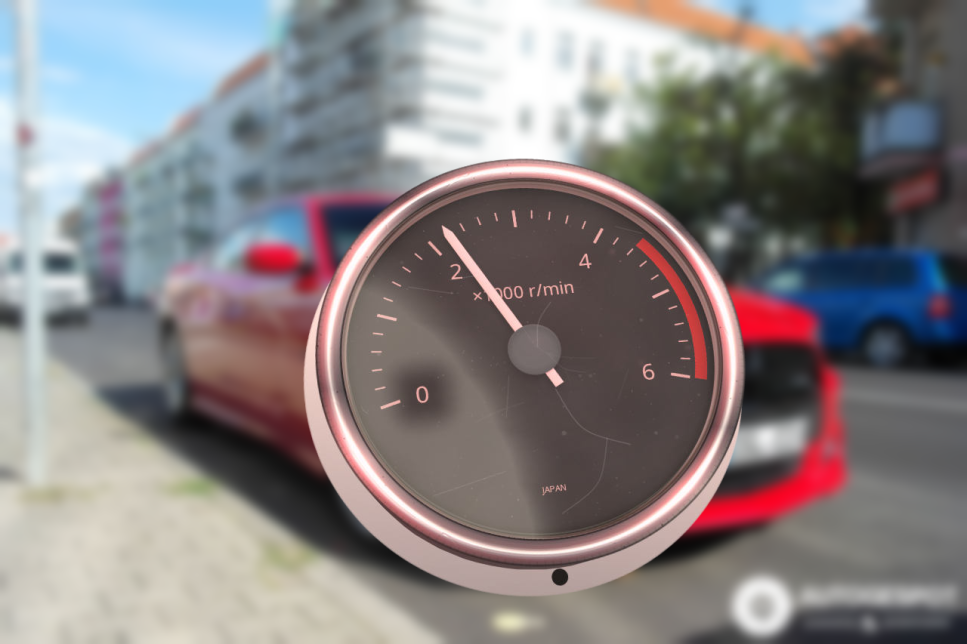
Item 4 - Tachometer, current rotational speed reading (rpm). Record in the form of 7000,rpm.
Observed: 2200,rpm
